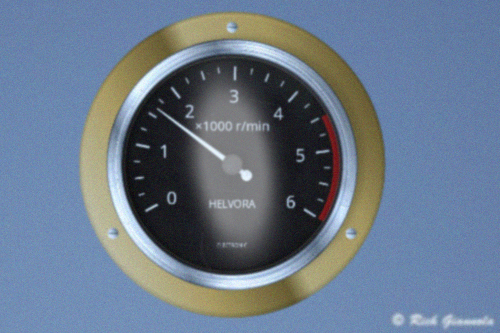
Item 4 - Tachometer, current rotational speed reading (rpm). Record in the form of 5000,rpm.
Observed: 1625,rpm
